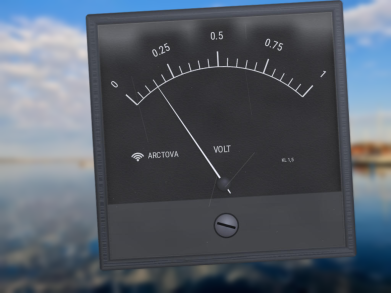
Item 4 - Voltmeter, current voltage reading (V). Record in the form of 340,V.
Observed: 0.15,V
